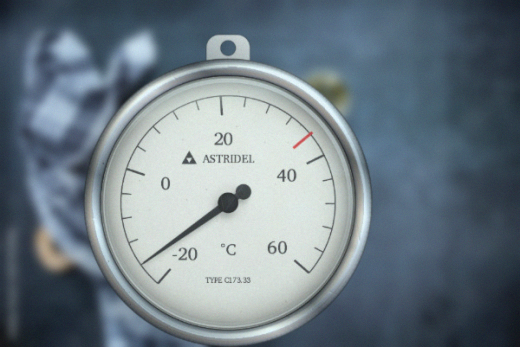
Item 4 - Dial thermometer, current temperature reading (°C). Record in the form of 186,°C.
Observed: -16,°C
